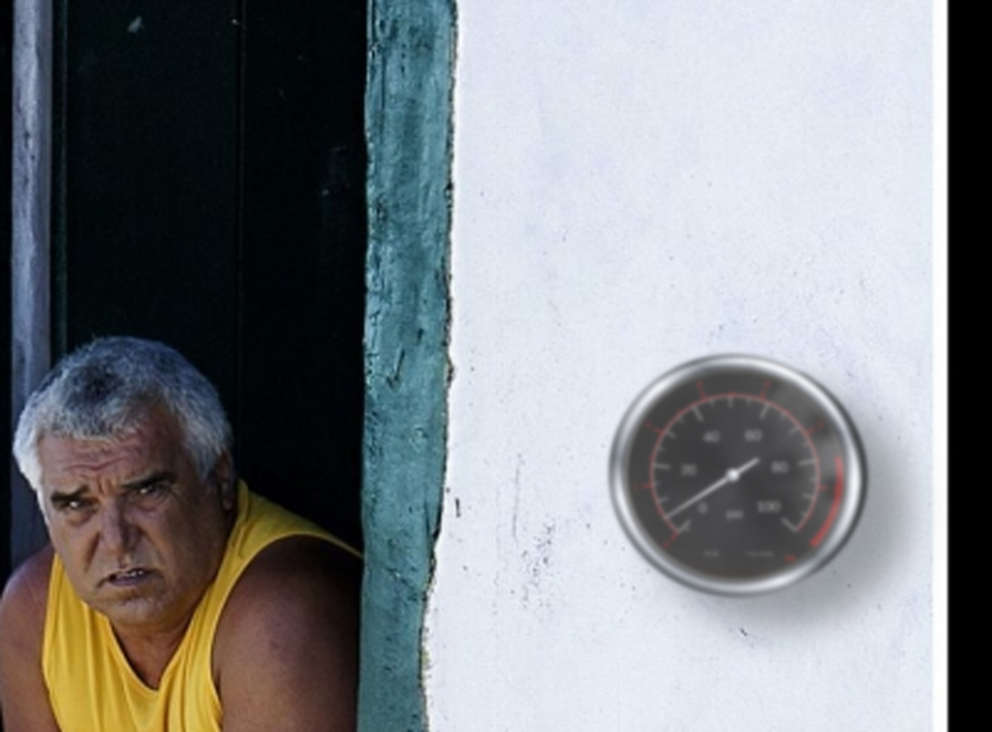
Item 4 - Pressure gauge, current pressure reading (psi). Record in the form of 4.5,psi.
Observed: 5,psi
